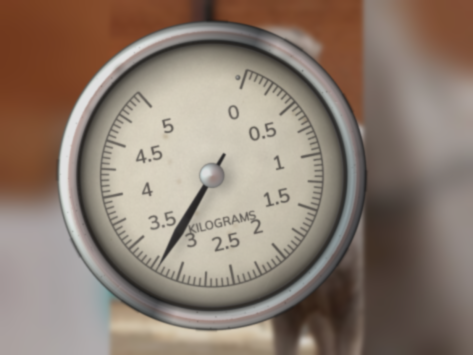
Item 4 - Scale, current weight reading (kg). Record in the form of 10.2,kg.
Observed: 3.2,kg
